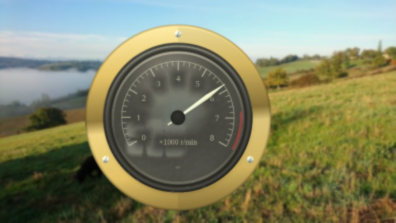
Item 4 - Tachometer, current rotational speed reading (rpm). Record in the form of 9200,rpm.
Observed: 5800,rpm
